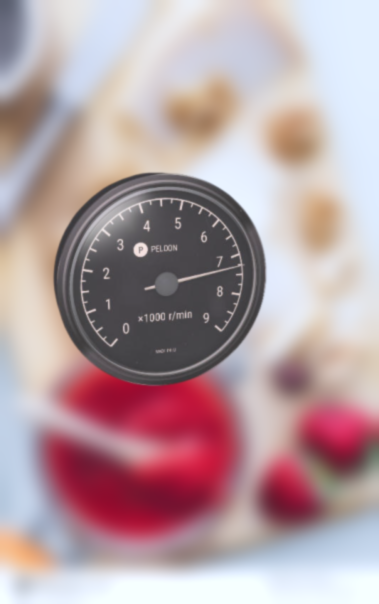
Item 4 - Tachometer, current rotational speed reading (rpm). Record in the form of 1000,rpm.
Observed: 7250,rpm
